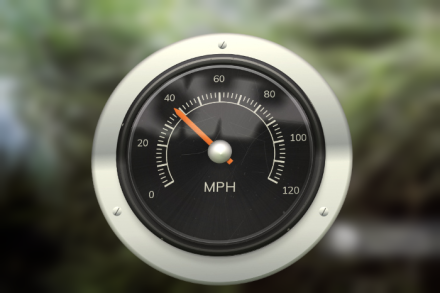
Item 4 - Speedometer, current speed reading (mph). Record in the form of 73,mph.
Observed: 38,mph
